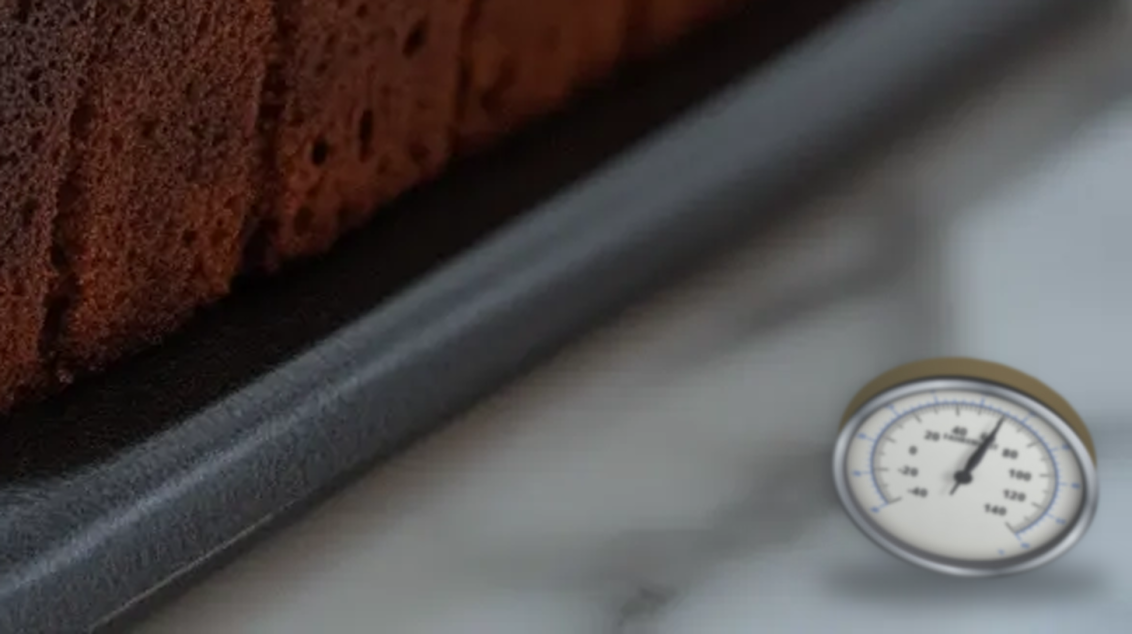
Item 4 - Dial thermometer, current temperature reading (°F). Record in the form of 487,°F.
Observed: 60,°F
